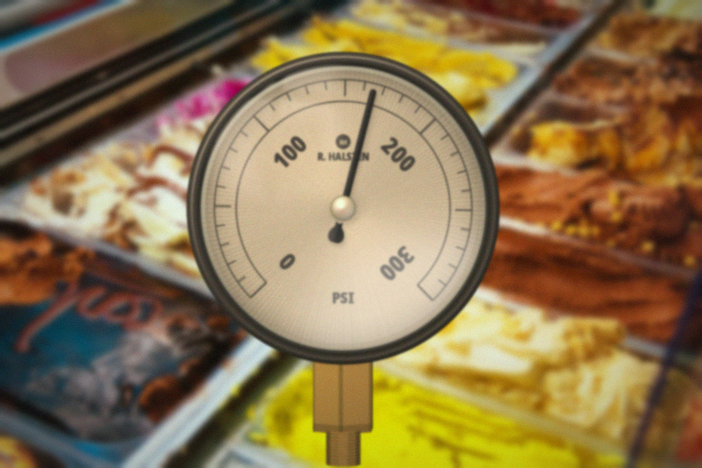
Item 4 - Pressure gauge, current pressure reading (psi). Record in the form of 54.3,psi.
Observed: 165,psi
